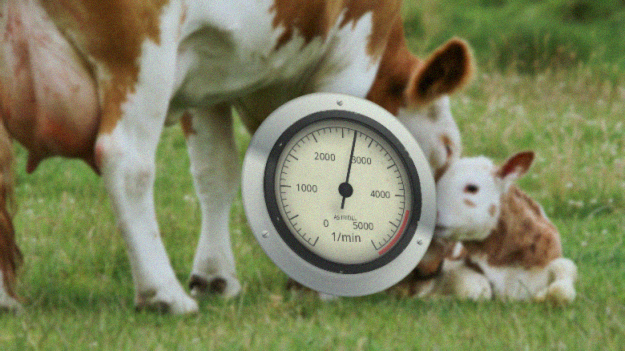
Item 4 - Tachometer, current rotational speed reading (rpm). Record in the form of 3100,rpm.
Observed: 2700,rpm
